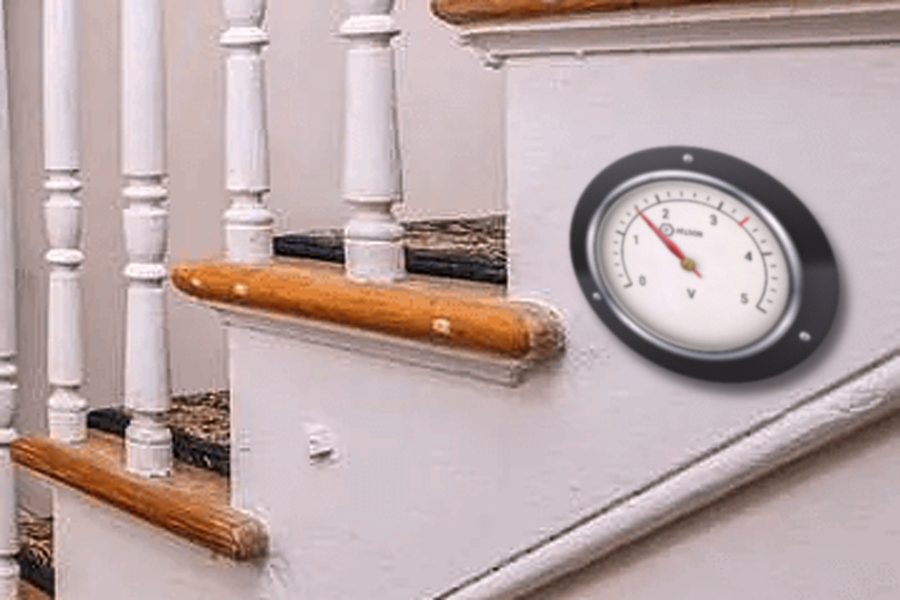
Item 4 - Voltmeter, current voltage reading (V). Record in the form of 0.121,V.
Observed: 1.6,V
